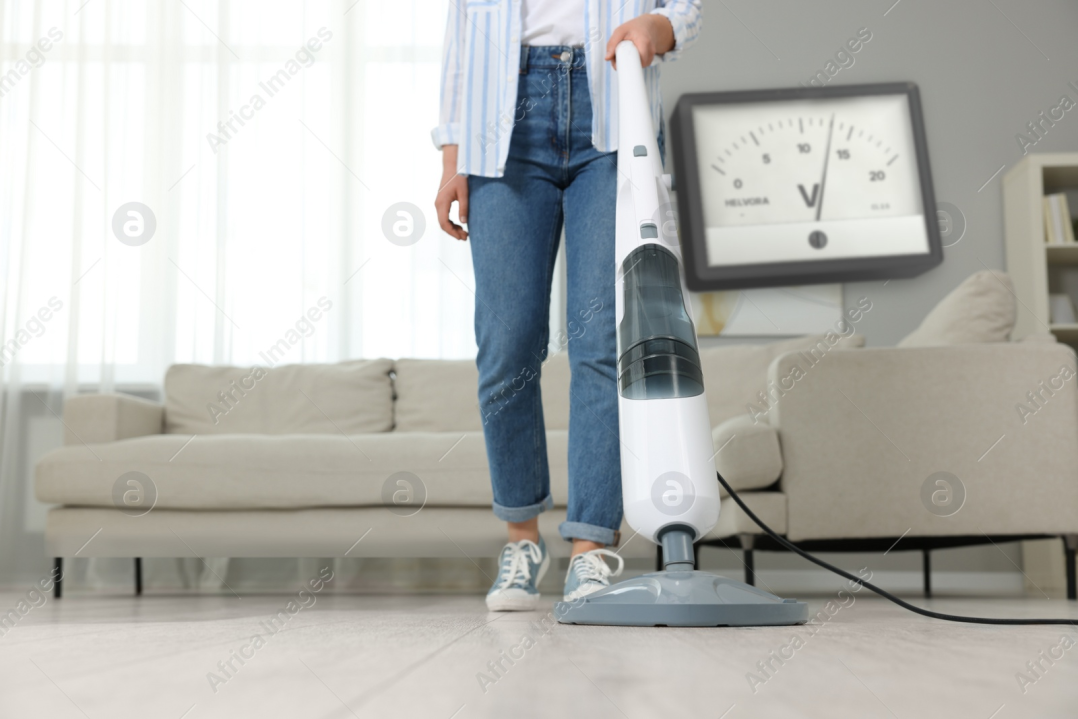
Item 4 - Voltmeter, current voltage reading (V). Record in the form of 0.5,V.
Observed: 13,V
